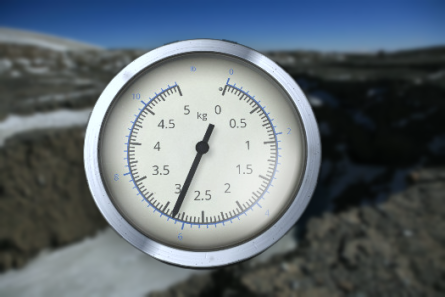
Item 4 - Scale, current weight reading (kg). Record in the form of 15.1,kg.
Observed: 2.85,kg
